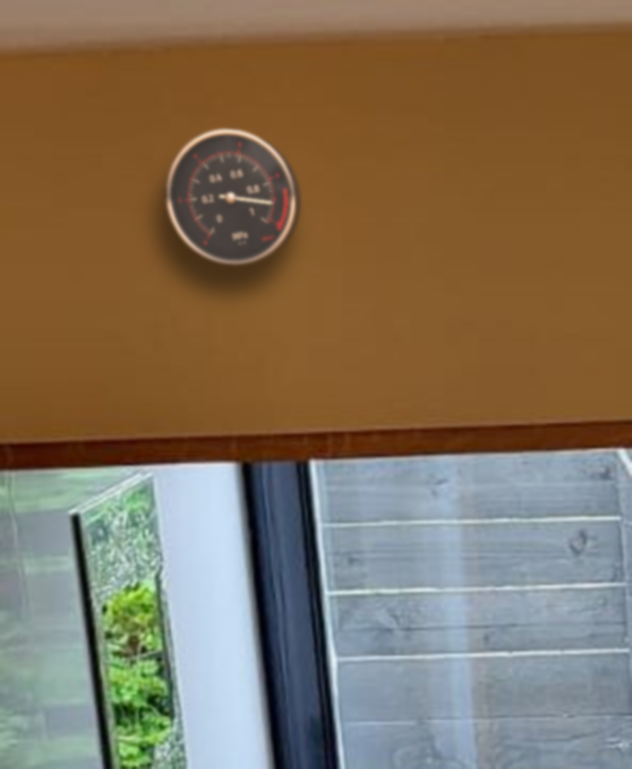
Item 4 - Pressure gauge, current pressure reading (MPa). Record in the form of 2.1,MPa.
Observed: 0.9,MPa
